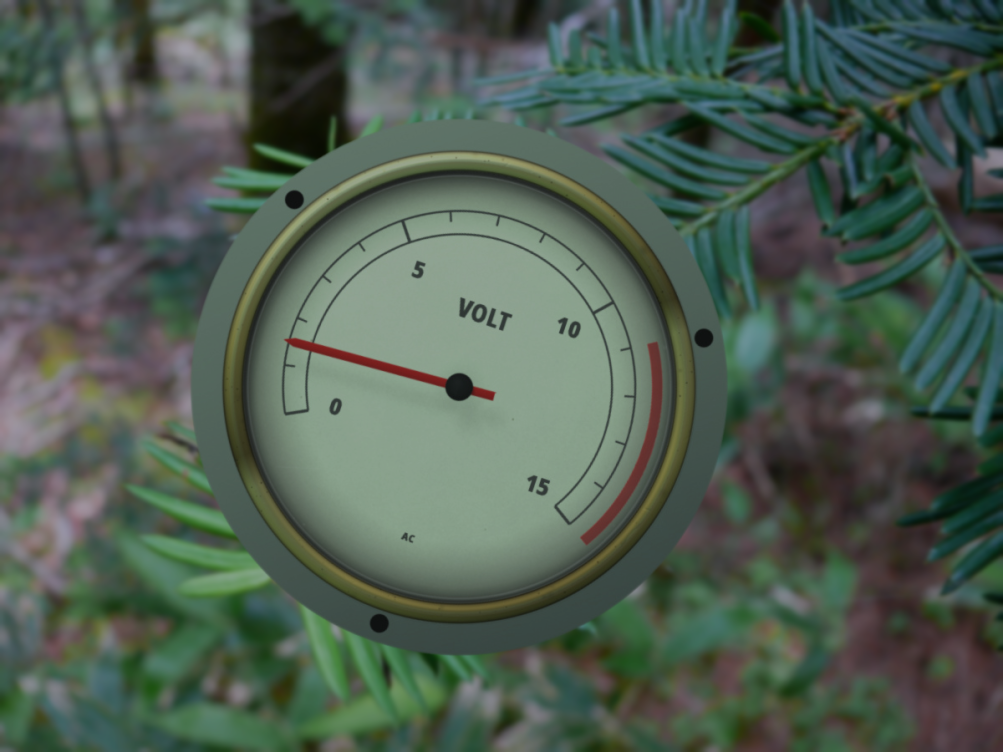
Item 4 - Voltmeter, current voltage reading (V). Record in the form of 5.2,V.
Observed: 1.5,V
